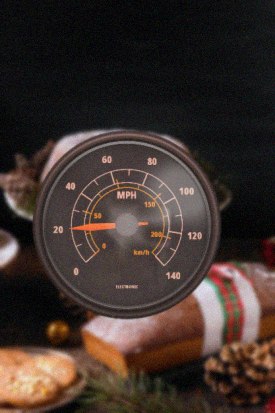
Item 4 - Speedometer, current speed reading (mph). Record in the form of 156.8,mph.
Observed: 20,mph
